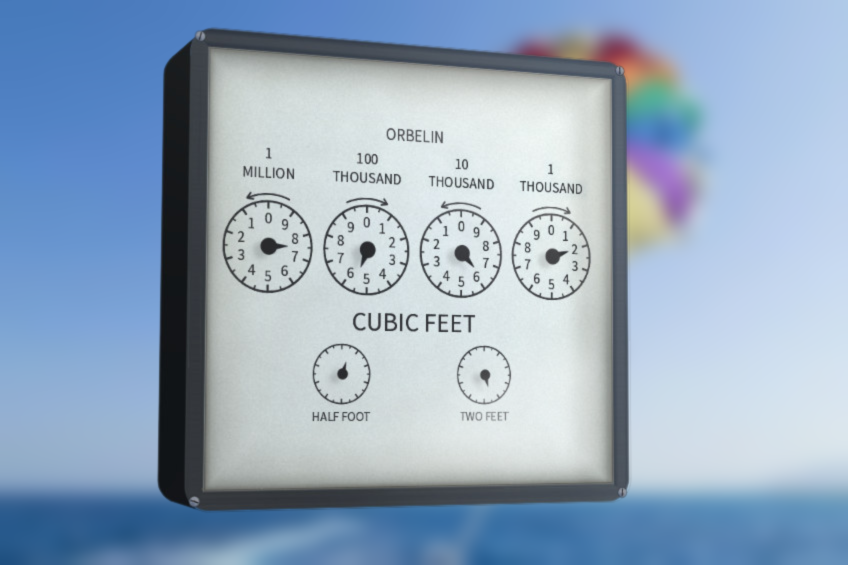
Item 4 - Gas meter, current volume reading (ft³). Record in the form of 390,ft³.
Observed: 756200,ft³
